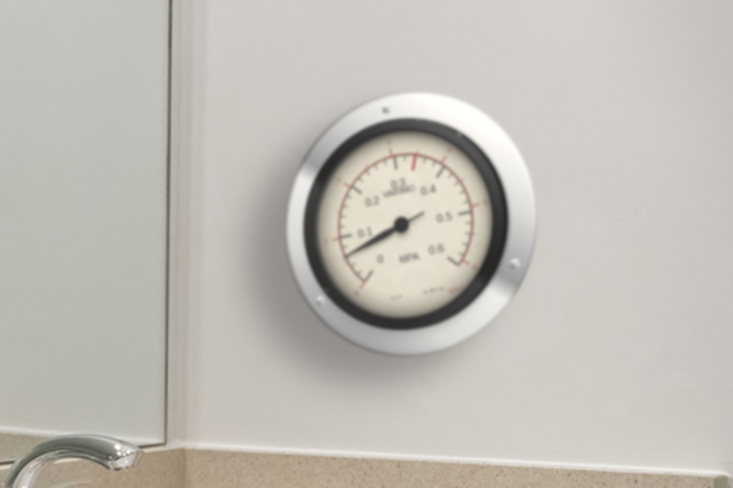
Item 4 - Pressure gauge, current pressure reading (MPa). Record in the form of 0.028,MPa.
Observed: 0.06,MPa
